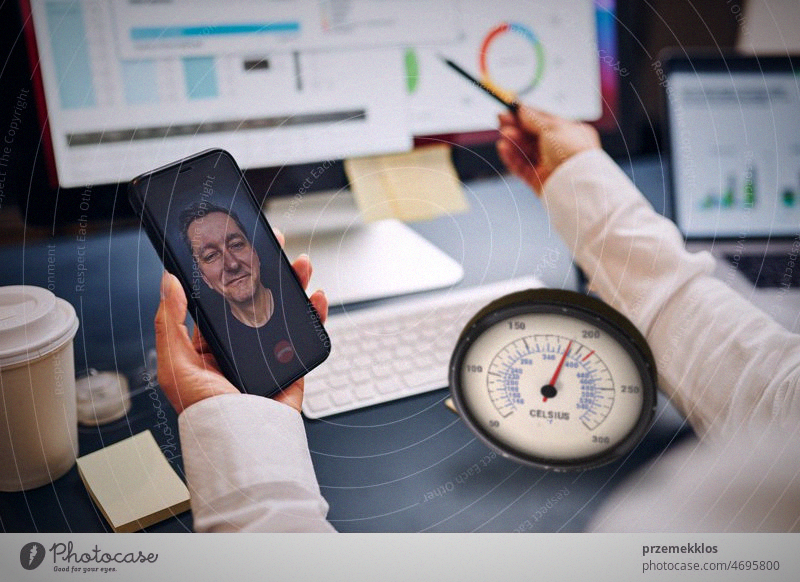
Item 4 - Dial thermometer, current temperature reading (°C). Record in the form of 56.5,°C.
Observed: 190,°C
